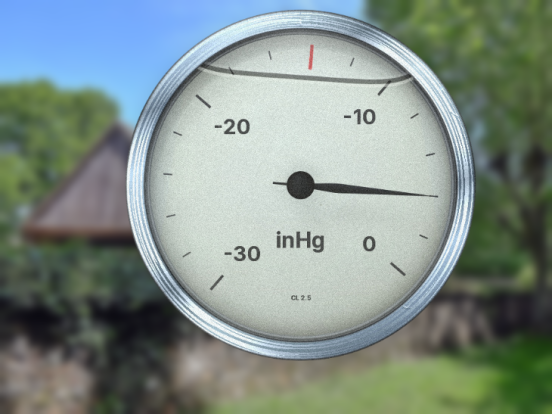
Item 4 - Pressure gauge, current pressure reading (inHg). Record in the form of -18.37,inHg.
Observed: -4,inHg
